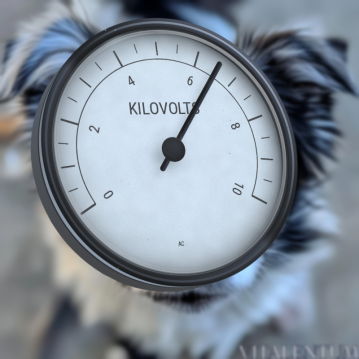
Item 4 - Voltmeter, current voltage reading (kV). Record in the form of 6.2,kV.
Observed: 6.5,kV
